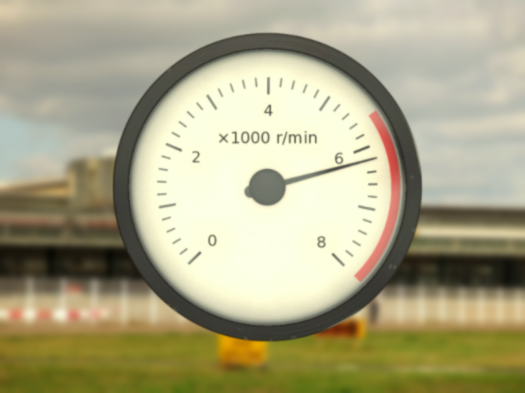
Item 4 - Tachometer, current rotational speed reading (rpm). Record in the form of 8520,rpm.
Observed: 6200,rpm
